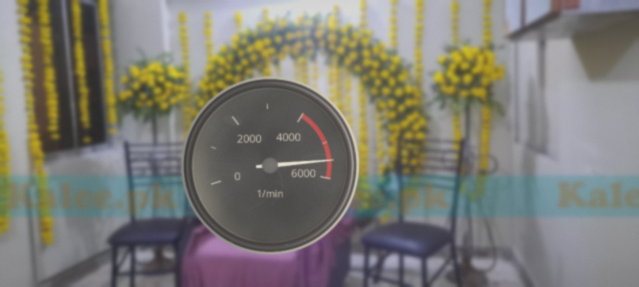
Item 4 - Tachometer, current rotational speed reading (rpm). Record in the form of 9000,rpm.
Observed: 5500,rpm
